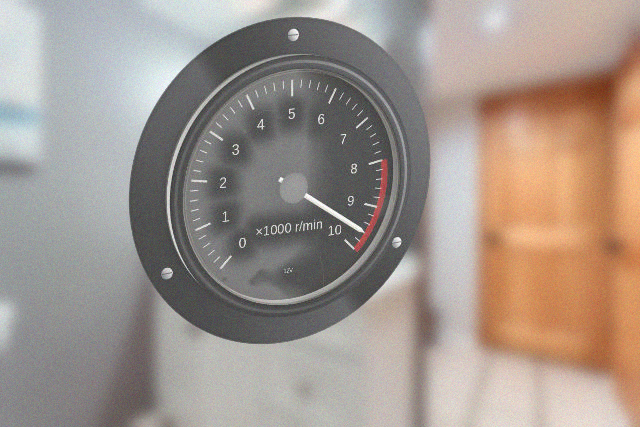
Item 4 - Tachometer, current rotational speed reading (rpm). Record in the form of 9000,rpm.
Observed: 9600,rpm
